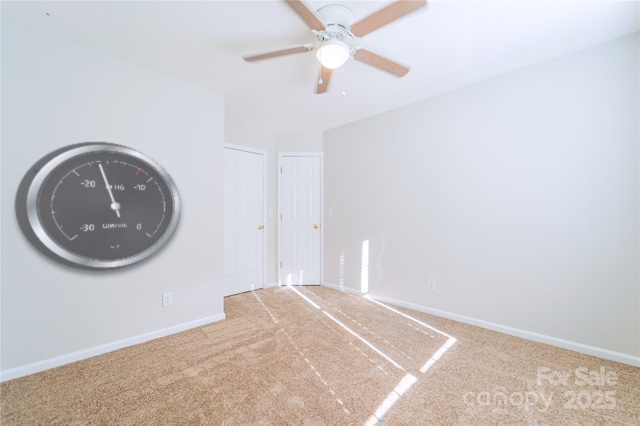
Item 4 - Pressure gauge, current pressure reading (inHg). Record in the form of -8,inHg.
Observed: -17,inHg
